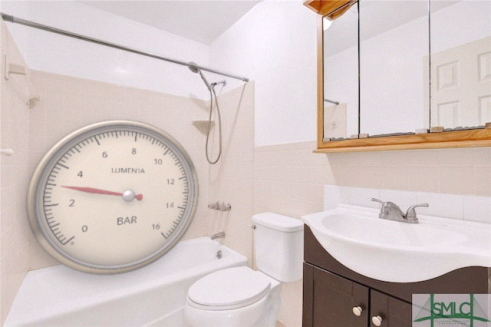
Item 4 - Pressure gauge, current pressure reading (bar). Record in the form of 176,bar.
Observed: 3,bar
